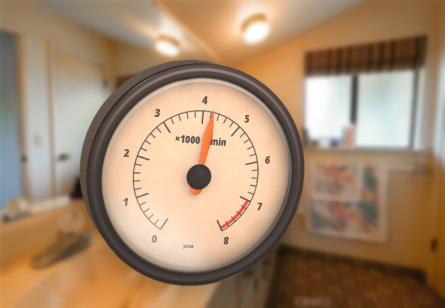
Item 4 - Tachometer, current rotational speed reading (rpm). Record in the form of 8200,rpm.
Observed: 4200,rpm
